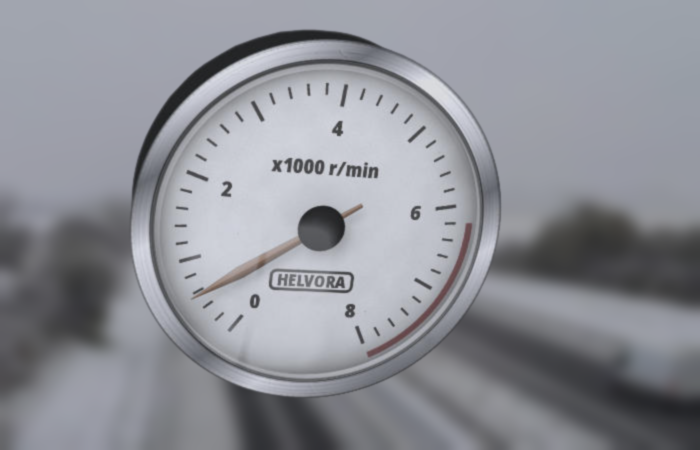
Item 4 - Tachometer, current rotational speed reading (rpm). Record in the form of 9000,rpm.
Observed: 600,rpm
